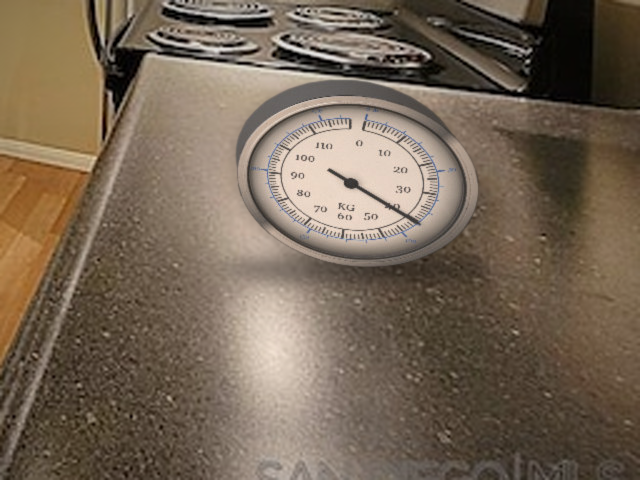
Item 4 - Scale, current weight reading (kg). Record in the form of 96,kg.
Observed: 40,kg
